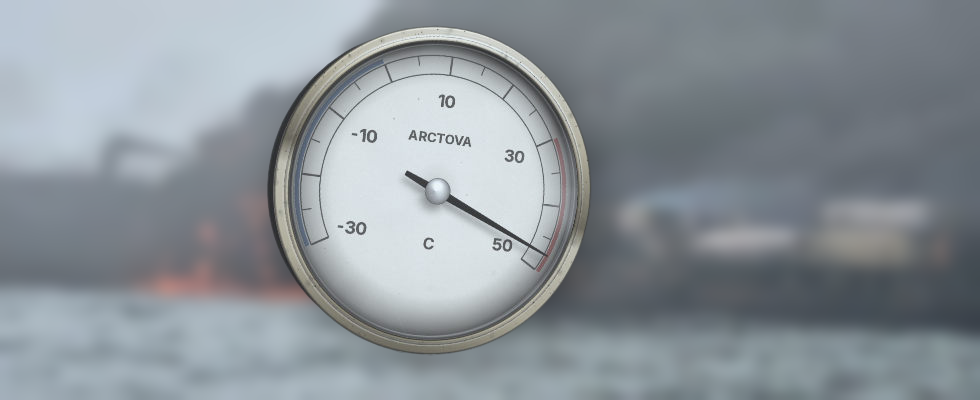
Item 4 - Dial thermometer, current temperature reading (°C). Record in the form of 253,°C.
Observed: 47.5,°C
